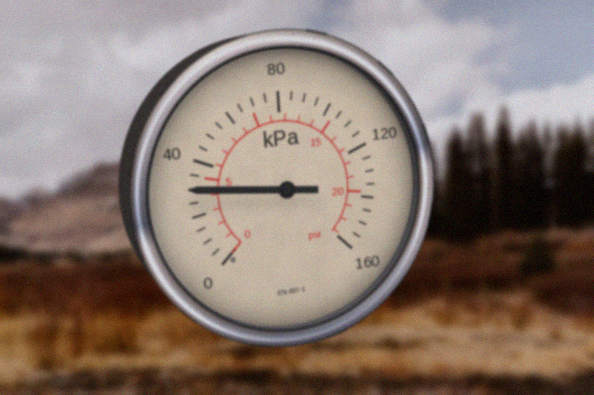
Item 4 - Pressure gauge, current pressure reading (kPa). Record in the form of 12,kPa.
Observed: 30,kPa
